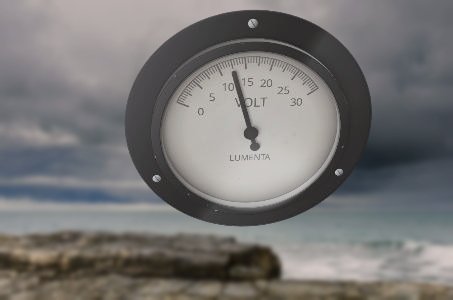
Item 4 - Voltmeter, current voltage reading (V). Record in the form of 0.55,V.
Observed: 12.5,V
